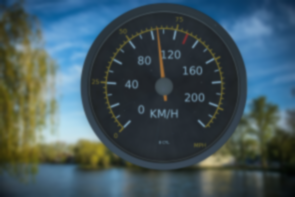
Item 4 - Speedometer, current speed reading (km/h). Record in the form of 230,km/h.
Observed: 105,km/h
